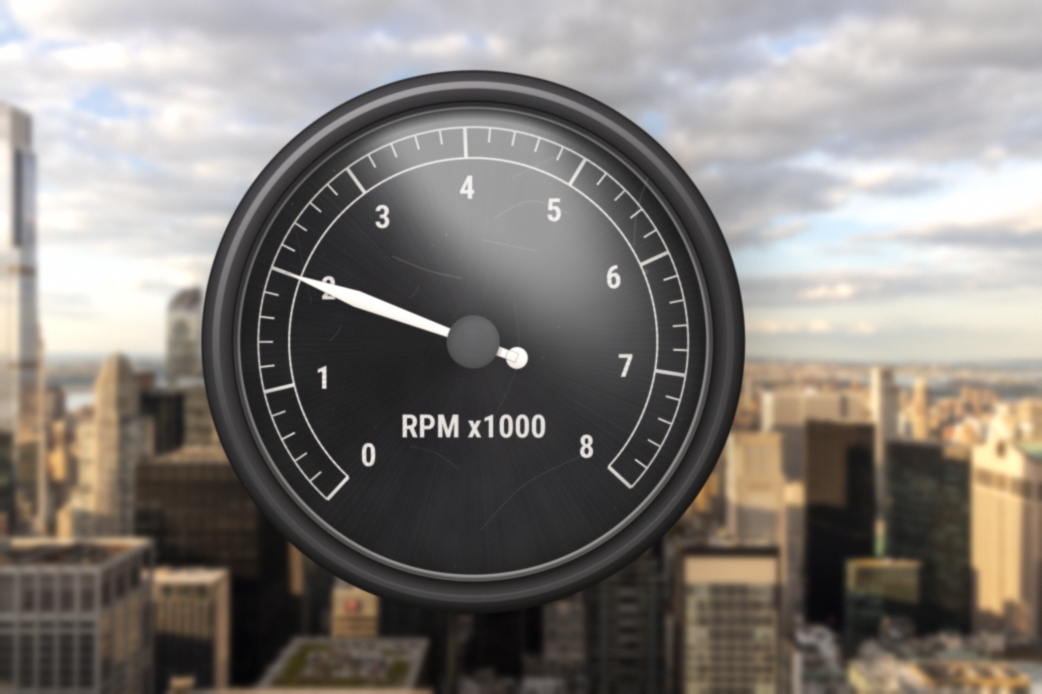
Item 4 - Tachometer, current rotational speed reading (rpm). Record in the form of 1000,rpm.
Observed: 2000,rpm
